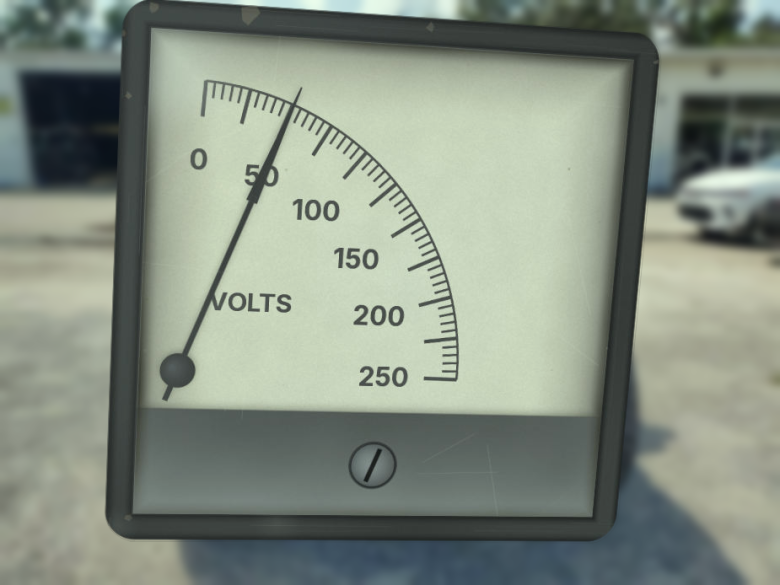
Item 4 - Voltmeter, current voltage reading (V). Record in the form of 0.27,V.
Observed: 50,V
